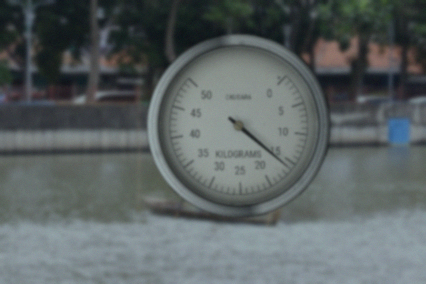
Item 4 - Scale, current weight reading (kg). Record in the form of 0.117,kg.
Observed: 16,kg
